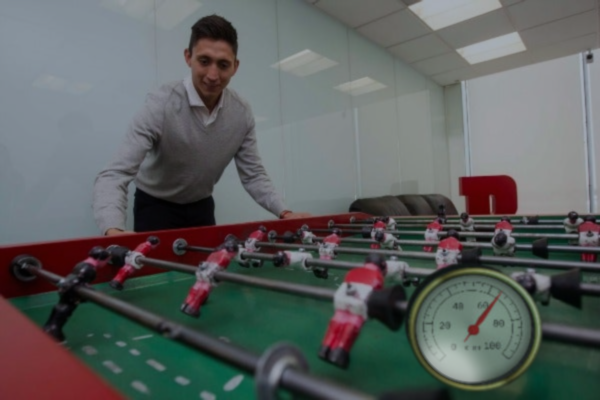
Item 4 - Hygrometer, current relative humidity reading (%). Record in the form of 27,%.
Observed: 64,%
